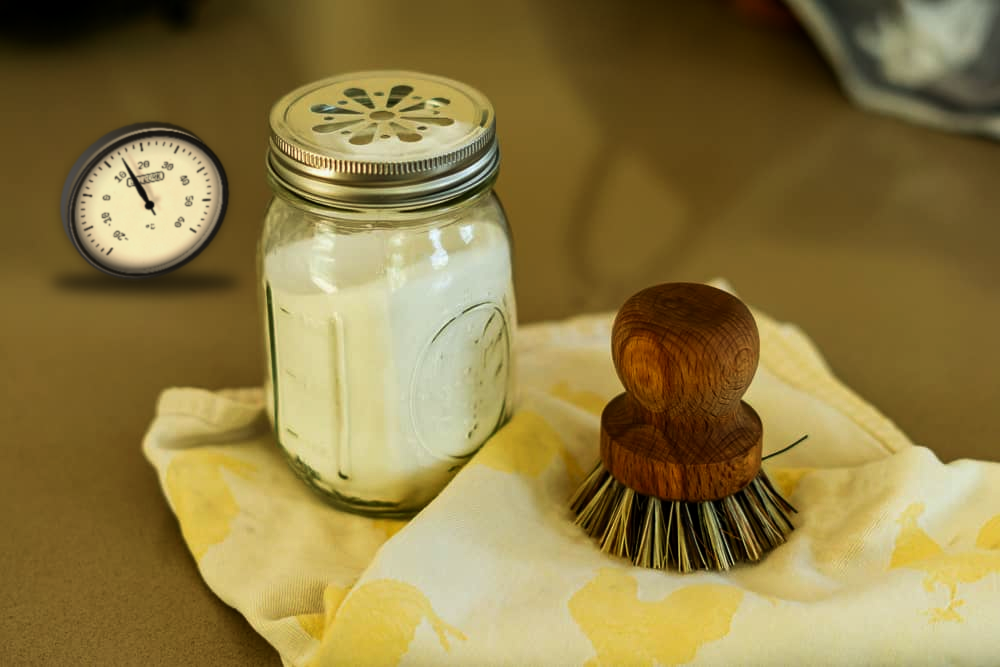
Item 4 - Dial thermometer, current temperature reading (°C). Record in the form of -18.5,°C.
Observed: 14,°C
